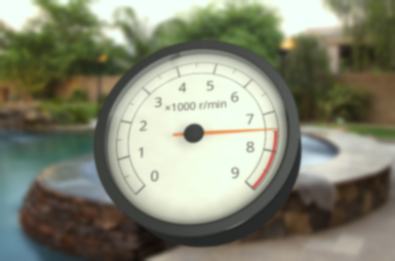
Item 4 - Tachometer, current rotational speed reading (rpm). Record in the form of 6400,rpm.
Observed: 7500,rpm
